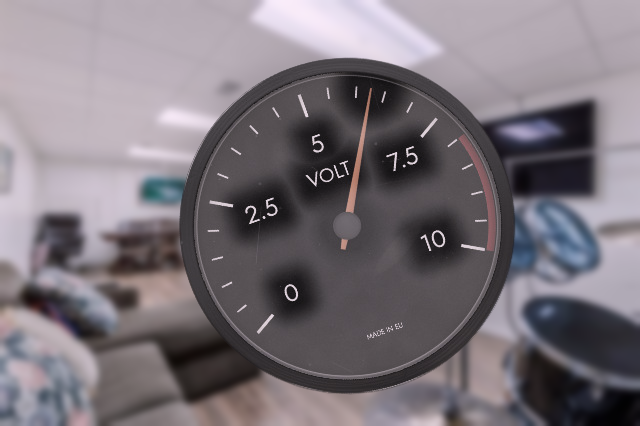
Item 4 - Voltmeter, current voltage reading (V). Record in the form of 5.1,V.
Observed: 6.25,V
